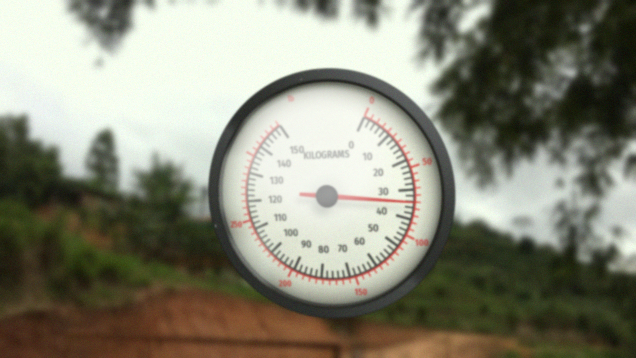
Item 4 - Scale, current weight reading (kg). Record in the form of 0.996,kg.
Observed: 34,kg
